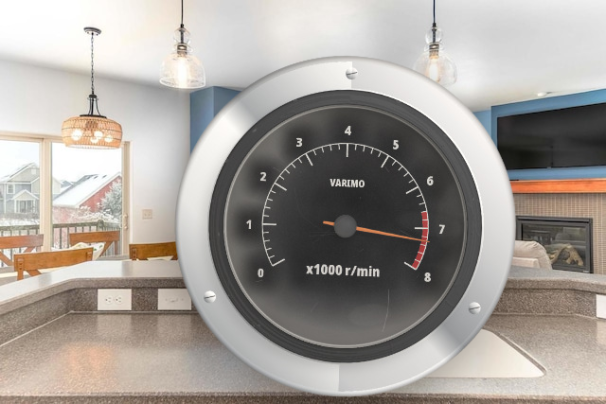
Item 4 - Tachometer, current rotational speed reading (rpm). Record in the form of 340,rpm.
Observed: 7300,rpm
